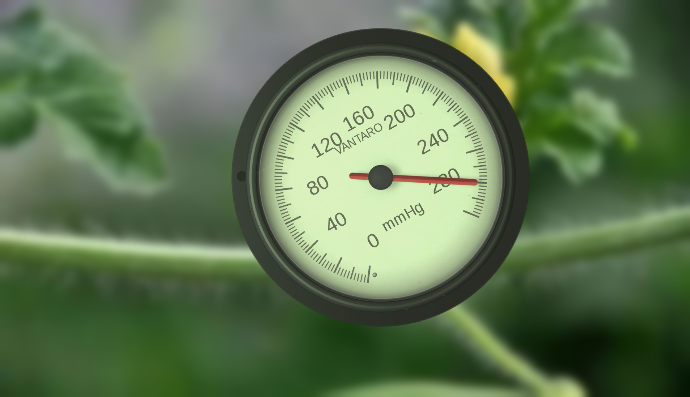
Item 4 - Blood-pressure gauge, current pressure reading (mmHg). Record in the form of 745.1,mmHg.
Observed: 280,mmHg
